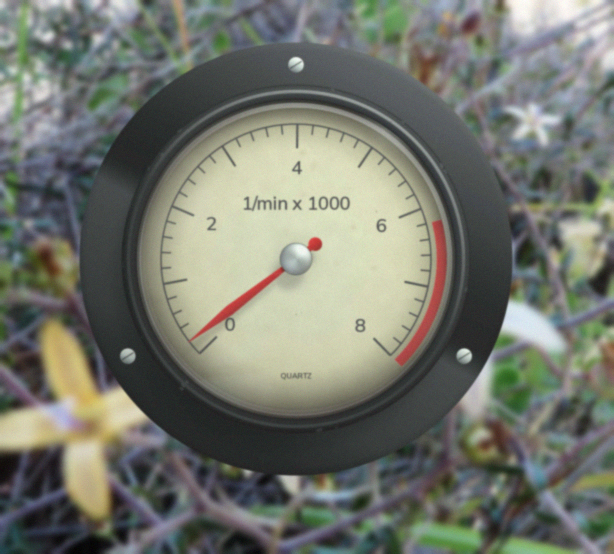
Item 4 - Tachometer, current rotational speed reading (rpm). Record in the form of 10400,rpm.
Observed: 200,rpm
